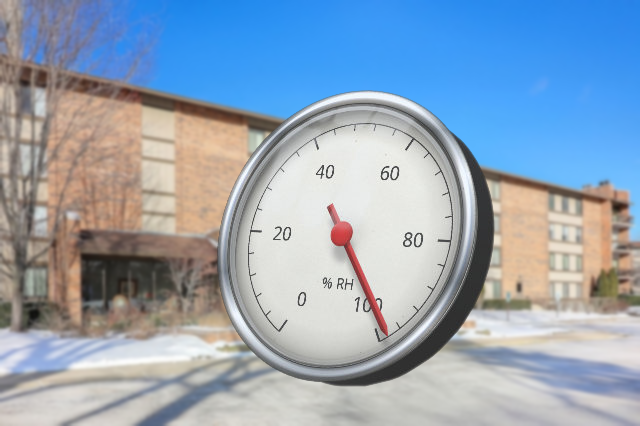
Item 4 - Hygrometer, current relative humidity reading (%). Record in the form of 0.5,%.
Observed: 98,%
